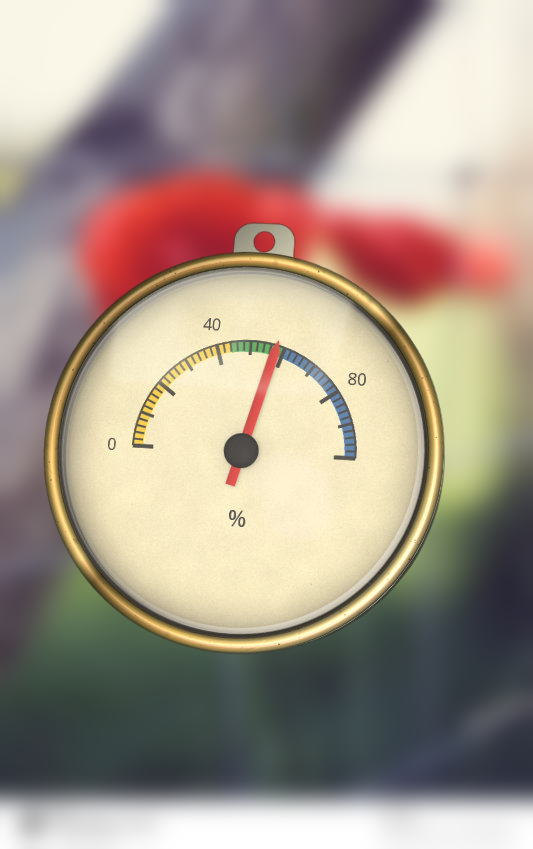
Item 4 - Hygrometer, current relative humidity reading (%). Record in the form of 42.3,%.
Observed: 58,%
